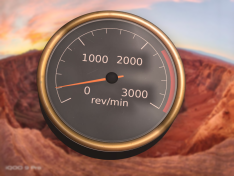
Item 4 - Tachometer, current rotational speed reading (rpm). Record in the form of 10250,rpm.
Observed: 200,rpm
